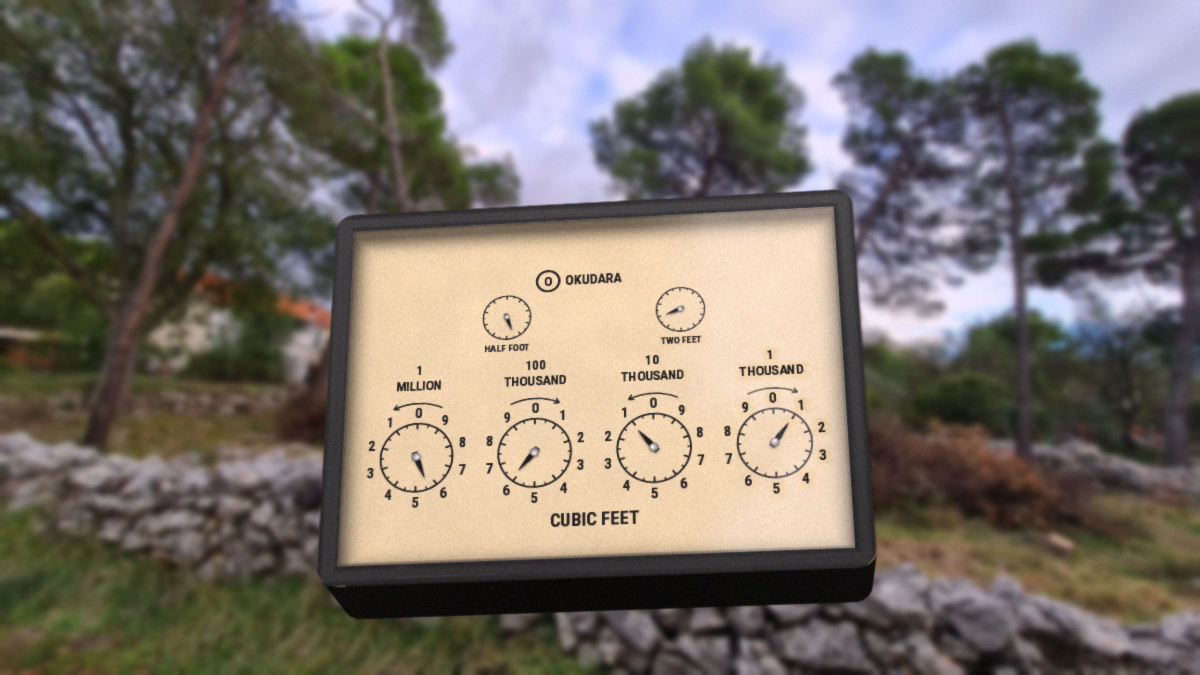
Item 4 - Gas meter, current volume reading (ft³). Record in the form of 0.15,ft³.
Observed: 561100,ft³
